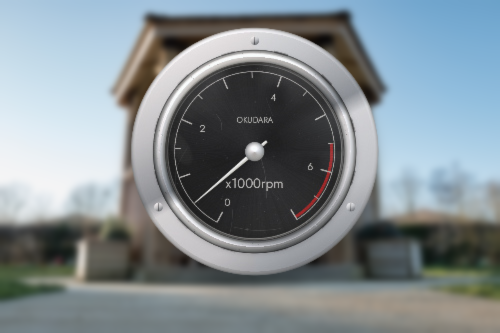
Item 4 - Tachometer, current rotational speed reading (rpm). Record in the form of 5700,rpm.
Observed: 500,rpm
